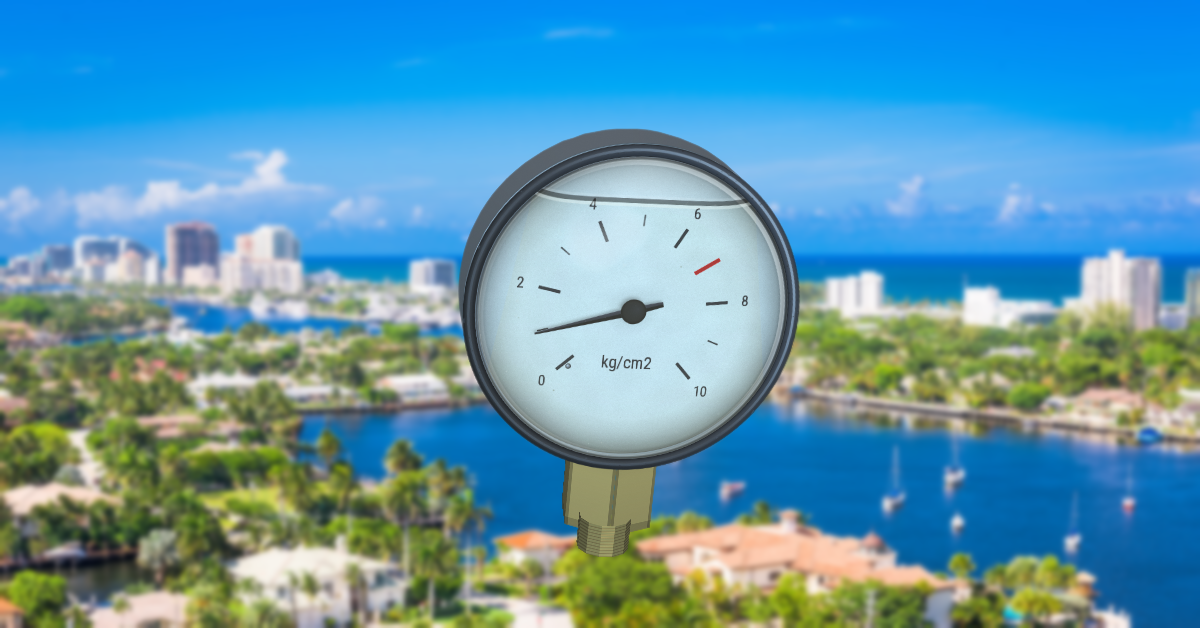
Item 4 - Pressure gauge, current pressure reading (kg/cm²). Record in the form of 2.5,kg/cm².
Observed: 1,kg/cm²
